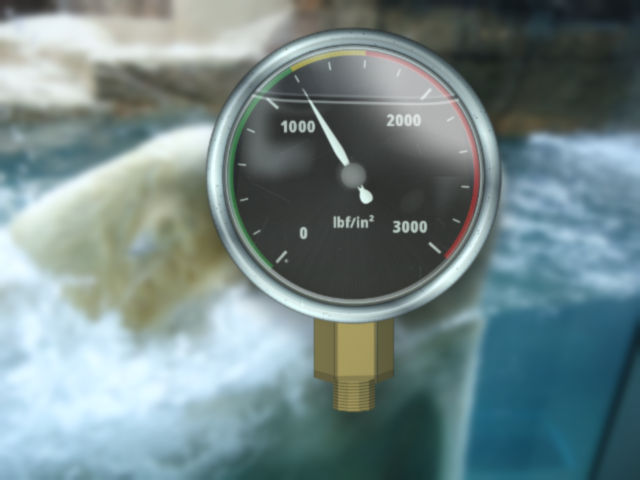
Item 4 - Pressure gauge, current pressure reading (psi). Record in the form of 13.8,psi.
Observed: 1200,psi
